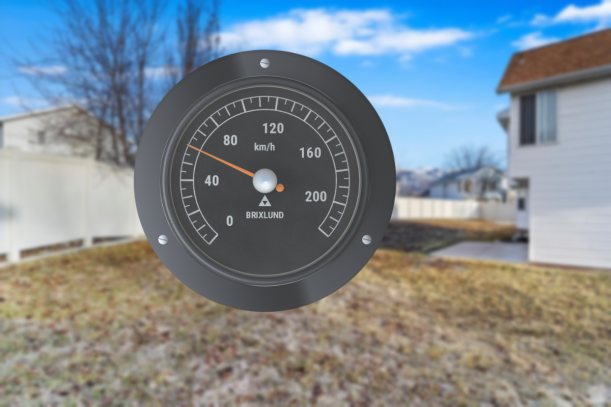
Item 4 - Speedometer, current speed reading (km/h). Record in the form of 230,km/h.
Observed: 60,km/h
